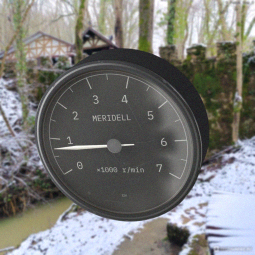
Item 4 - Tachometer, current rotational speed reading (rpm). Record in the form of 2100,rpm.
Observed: 750,rpm
